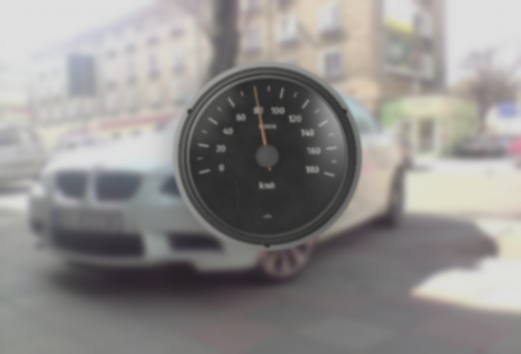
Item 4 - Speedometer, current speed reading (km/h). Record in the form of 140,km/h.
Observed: 80,km/h
